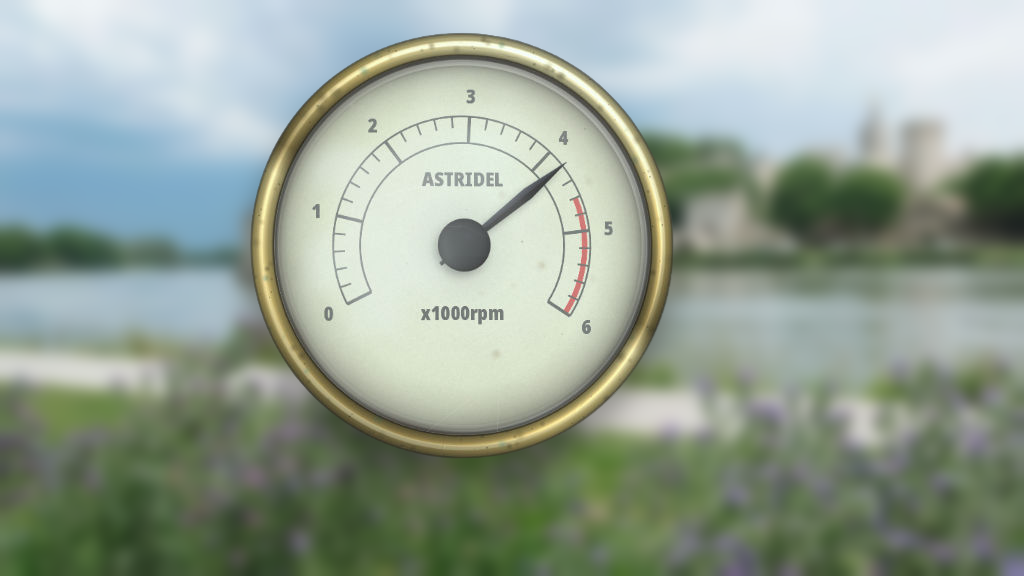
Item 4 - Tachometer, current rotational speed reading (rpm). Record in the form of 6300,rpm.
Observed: 4200,rpm
